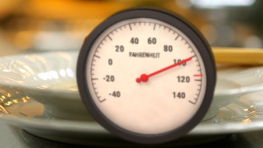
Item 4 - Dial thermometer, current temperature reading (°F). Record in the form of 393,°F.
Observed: 100,°F
